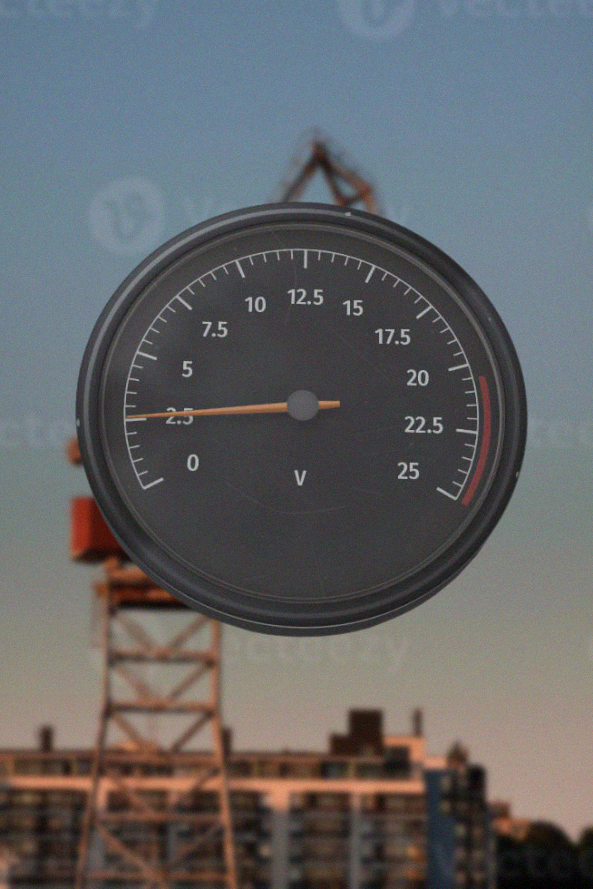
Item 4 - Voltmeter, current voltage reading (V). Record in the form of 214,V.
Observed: 2.5,V
